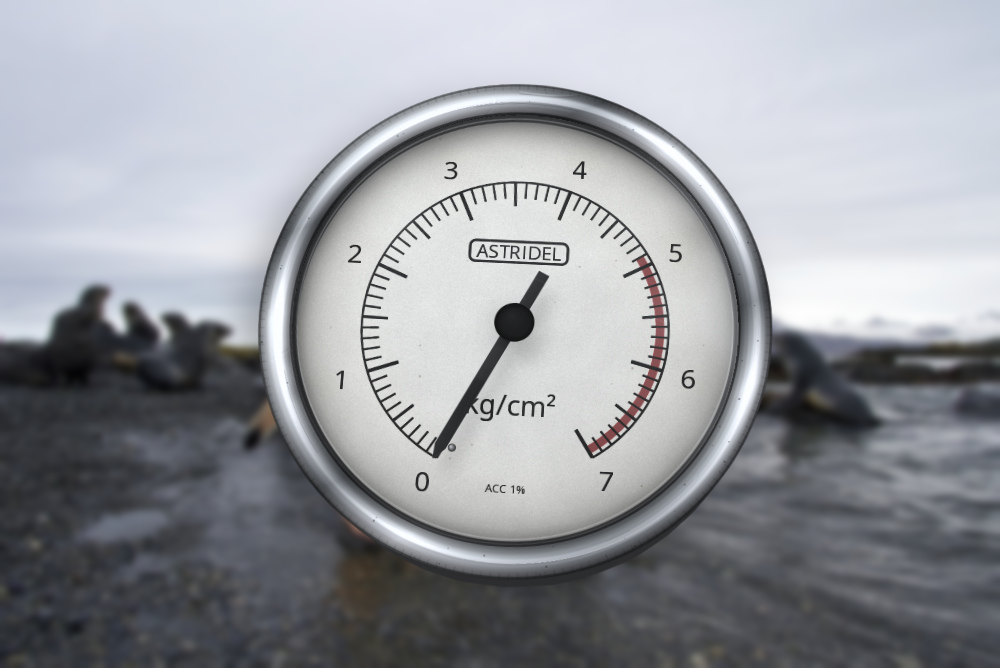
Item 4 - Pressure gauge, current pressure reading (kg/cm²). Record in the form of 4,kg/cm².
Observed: 0,kg/cm²
